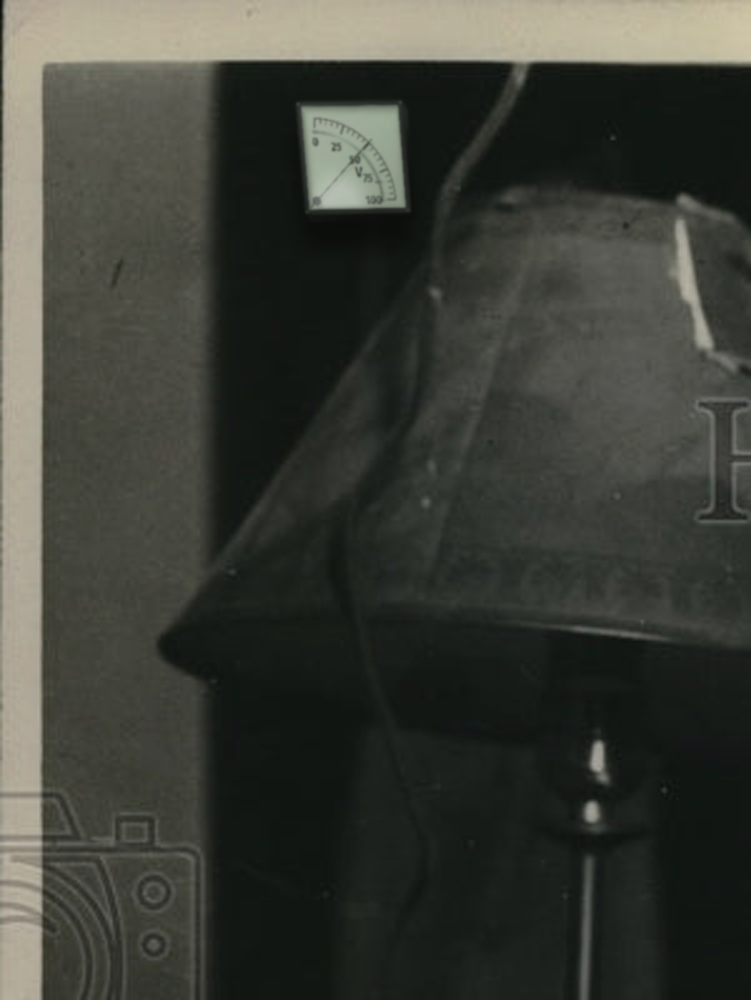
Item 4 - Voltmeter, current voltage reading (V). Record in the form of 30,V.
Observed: 50,V
